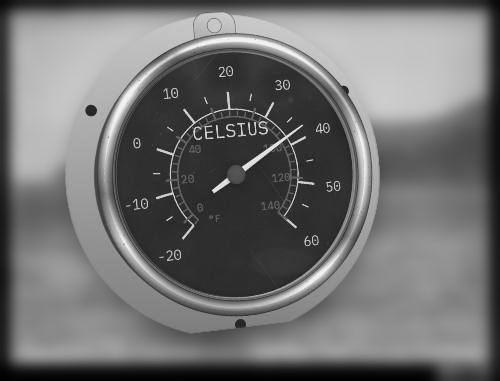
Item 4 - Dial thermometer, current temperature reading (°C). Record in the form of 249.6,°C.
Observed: 37.5,°C
